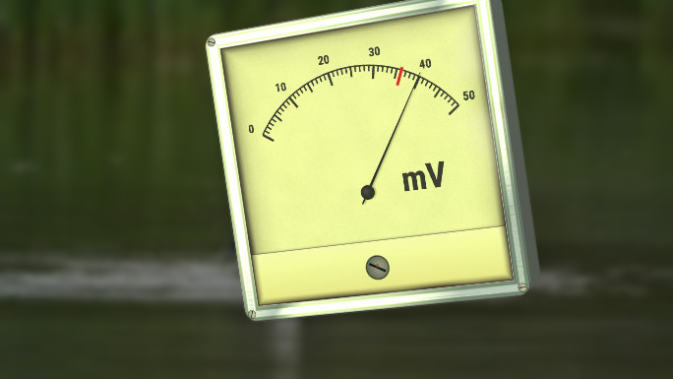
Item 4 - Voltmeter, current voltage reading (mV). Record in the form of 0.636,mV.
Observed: 40,mV
